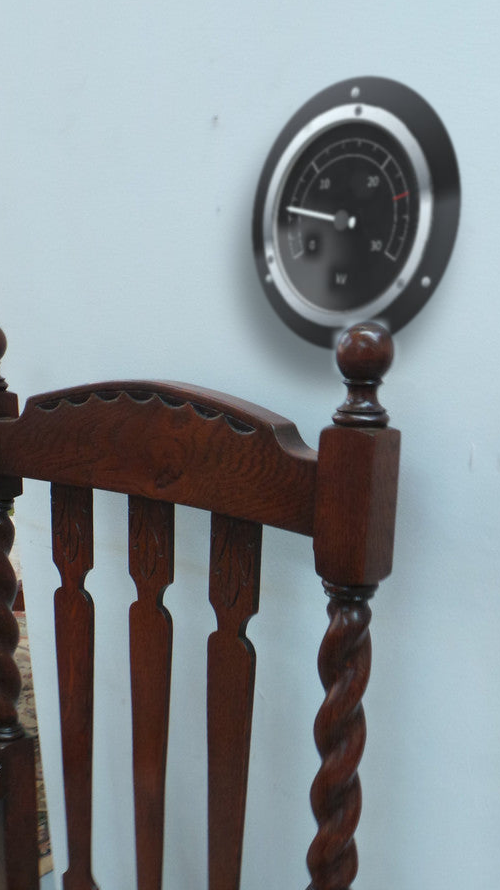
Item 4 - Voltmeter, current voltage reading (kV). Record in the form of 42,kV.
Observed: 5,kV
